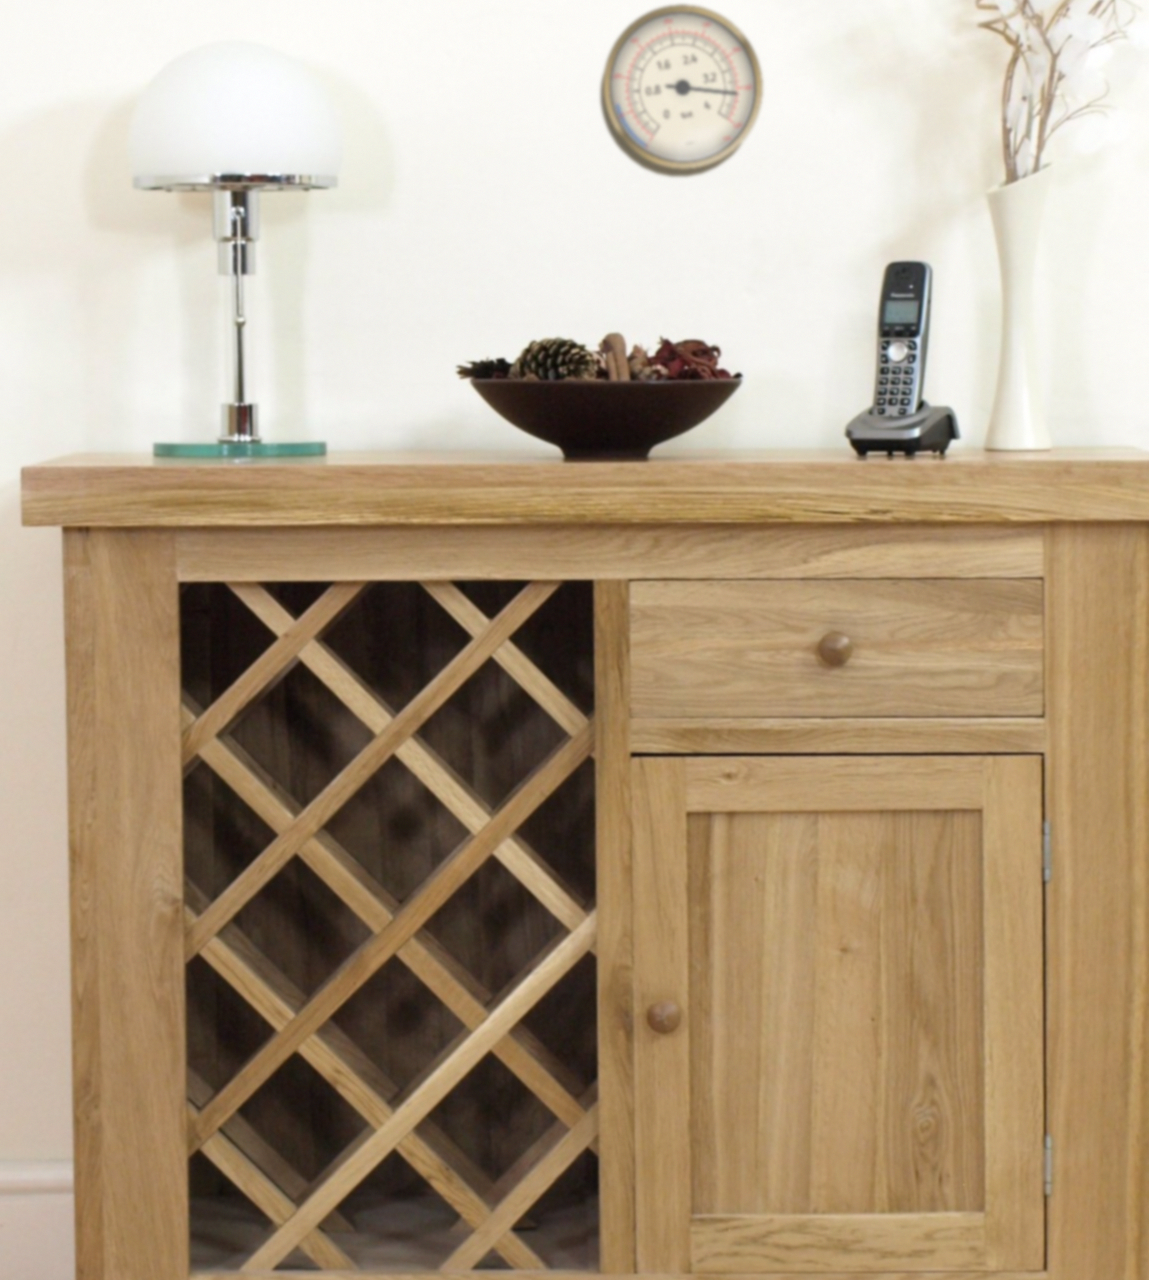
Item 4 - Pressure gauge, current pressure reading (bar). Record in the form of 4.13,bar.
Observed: 3.6,bar
